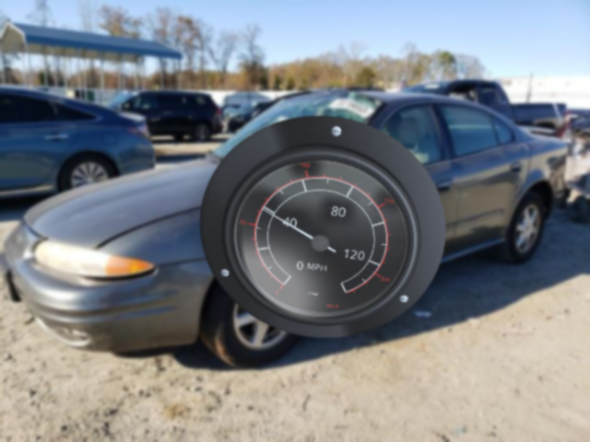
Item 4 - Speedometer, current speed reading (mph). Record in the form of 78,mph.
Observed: 40,mph
